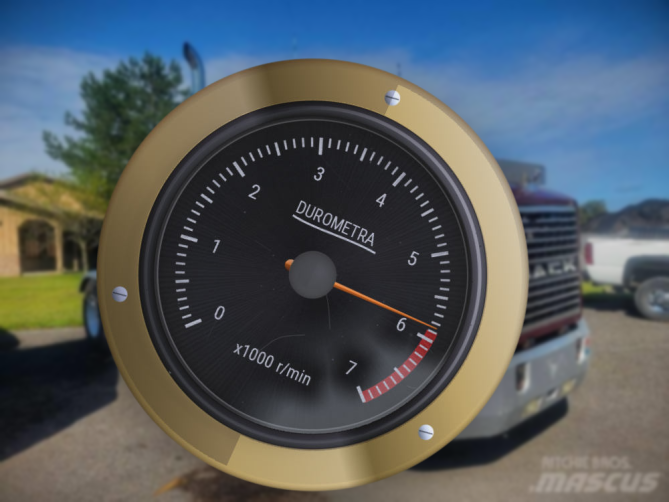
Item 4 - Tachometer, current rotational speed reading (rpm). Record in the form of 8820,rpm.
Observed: 5850,rpm
